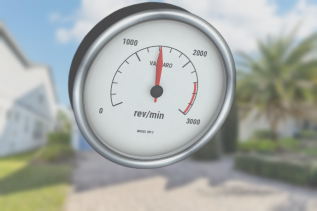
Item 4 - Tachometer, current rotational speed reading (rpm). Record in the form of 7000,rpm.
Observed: 1400,rpm
